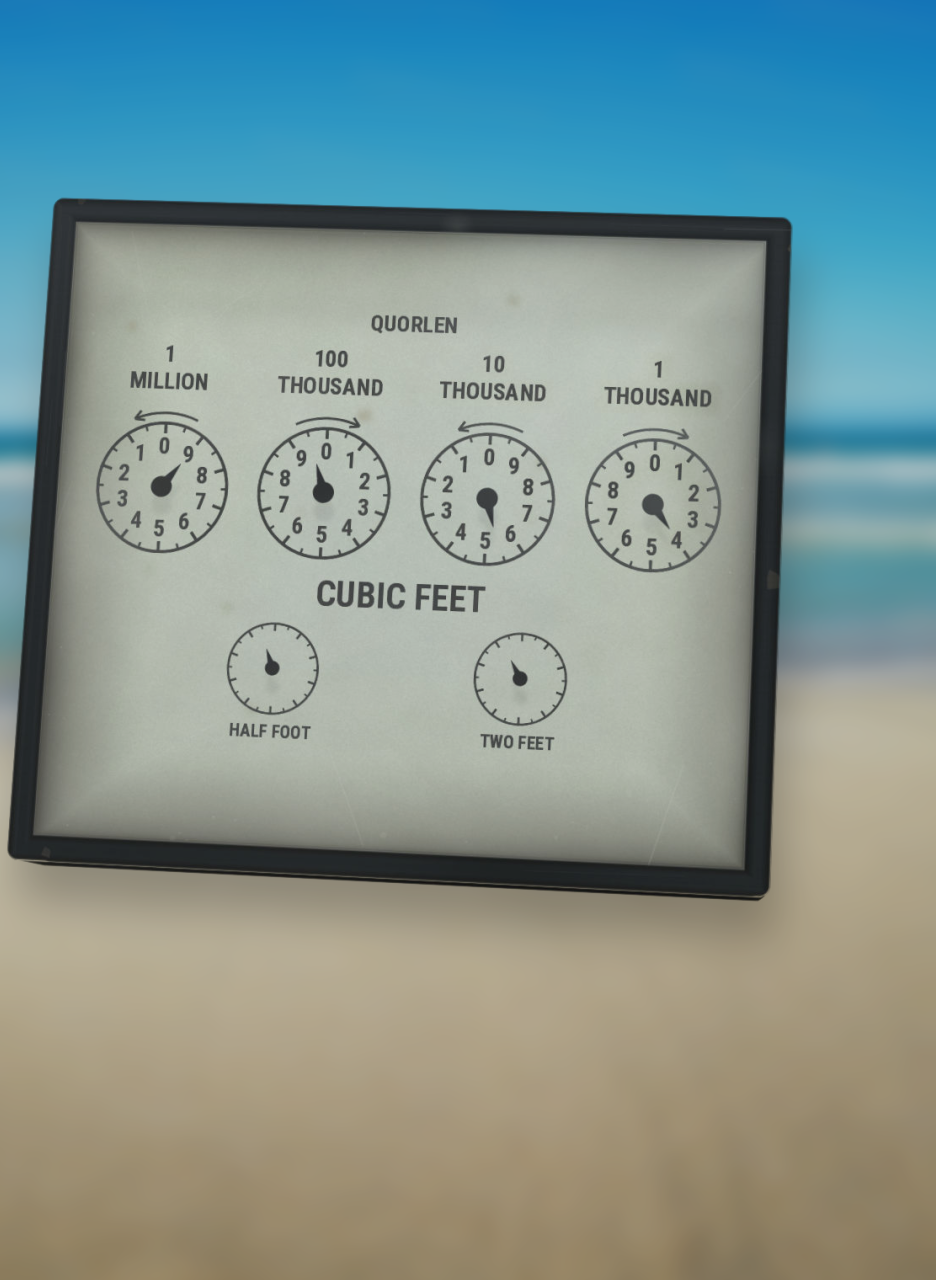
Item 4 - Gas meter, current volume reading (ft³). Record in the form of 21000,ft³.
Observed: 895400,ft³
